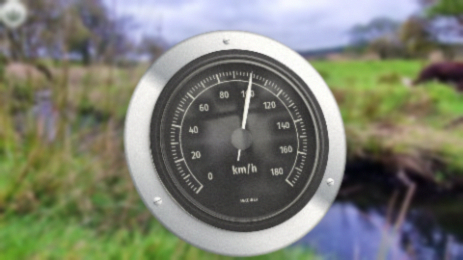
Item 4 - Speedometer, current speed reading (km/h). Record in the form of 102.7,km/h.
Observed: 100,km/h
